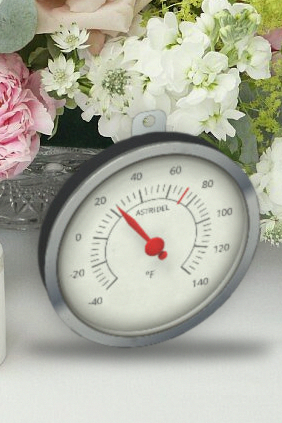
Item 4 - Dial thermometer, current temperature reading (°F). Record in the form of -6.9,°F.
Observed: 24,°F
